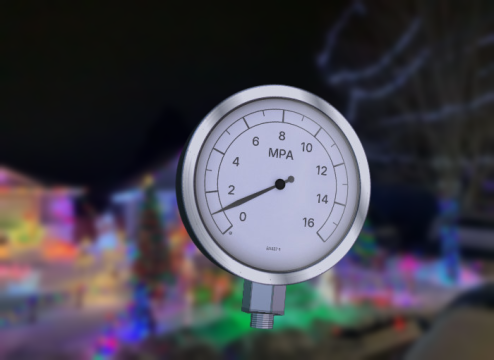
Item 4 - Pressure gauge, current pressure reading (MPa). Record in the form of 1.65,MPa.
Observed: 1,MPa
